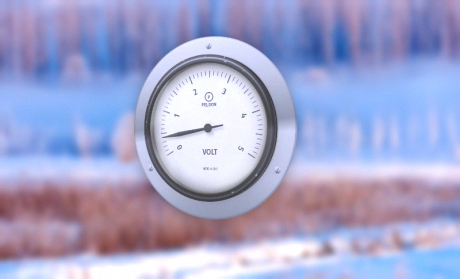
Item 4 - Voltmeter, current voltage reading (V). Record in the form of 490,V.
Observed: 0.4,V
